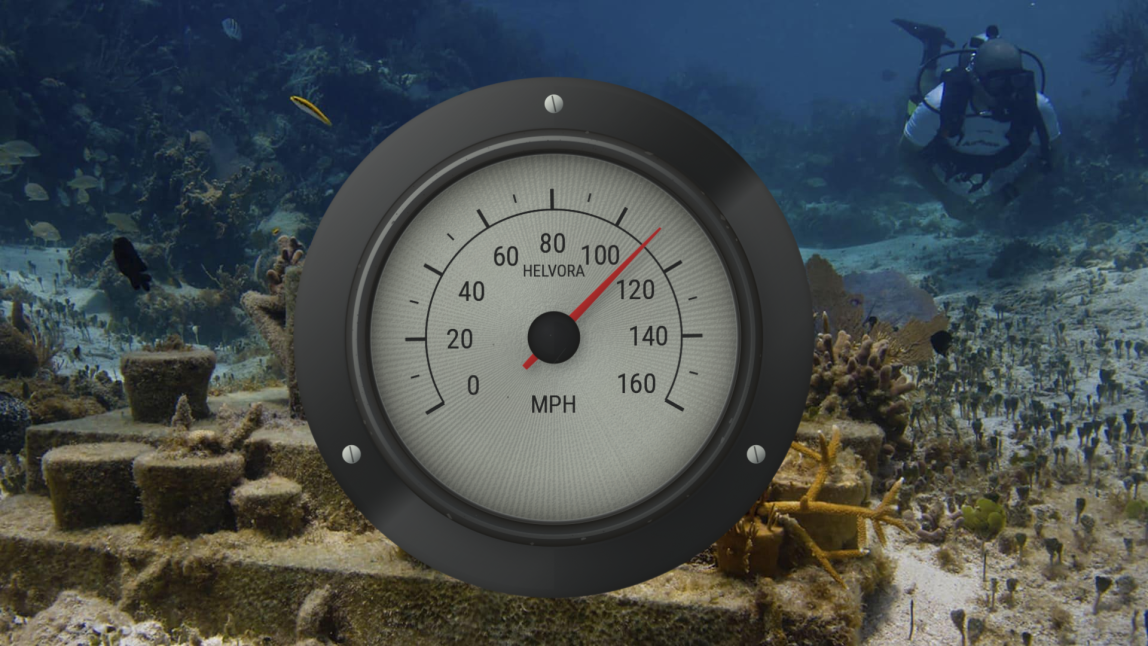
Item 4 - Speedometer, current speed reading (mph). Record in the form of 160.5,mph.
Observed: 110,mph
